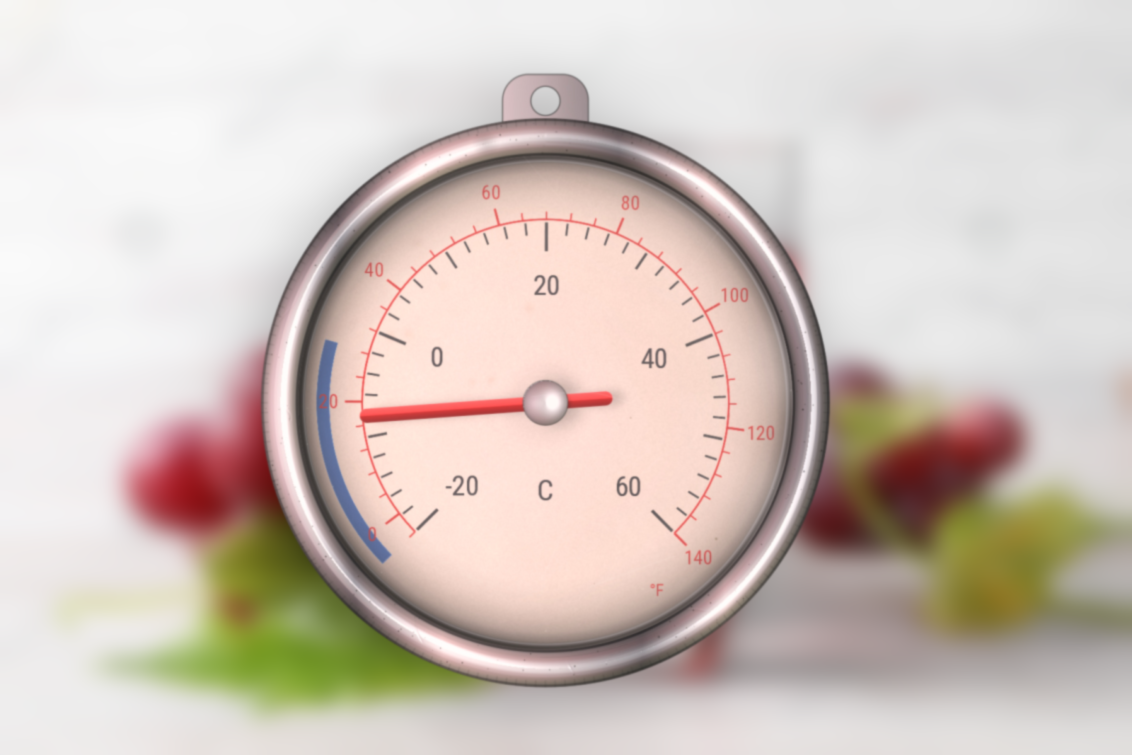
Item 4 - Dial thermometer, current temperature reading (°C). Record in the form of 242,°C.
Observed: -8,°C
